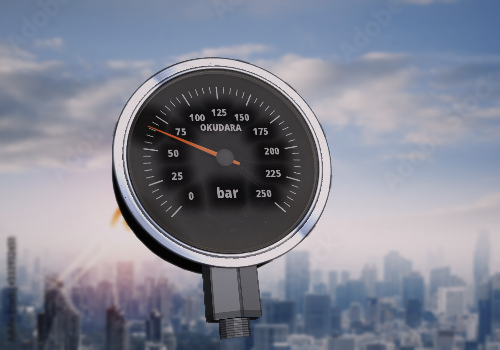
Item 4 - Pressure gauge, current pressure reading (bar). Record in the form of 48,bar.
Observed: 65,bar
